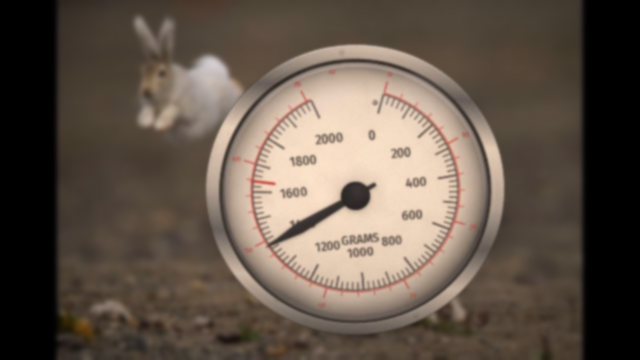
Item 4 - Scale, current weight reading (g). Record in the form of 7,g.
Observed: 1400,g
